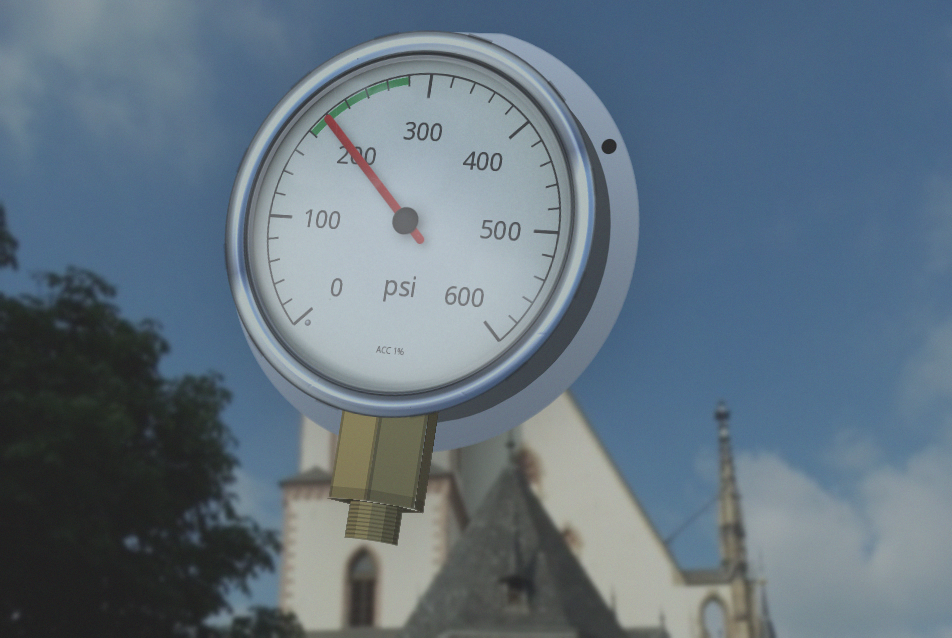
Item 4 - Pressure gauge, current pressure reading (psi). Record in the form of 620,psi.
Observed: 200,psi
